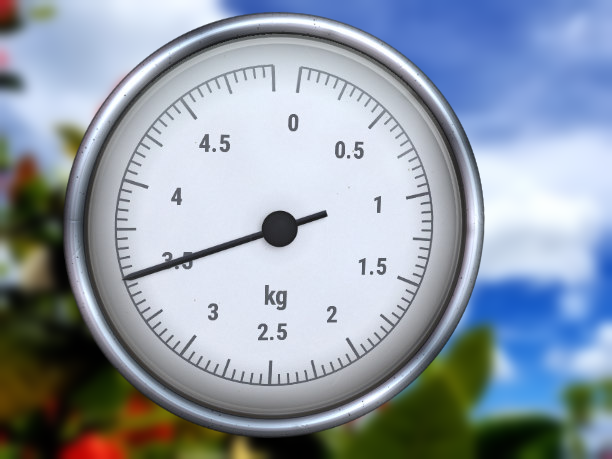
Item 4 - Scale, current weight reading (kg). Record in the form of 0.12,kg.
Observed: 3.5,kg
